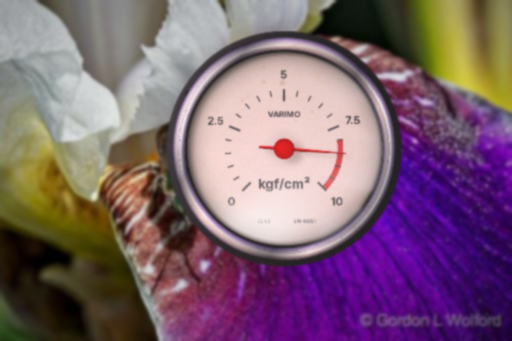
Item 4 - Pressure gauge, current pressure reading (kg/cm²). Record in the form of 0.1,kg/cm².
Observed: 8.5,kg/cm²
